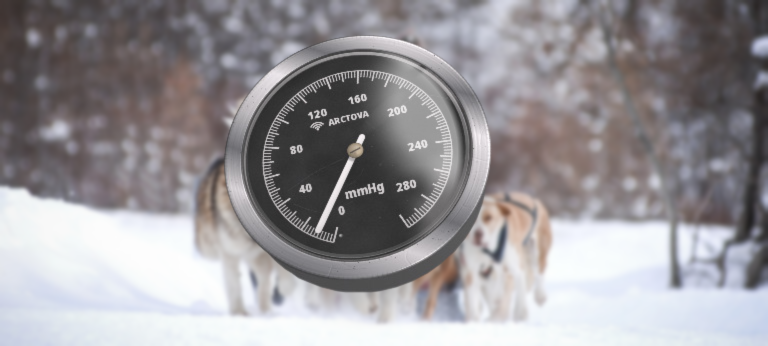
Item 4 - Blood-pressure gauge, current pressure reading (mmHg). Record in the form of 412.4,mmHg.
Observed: 10,mmHg
